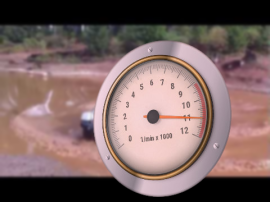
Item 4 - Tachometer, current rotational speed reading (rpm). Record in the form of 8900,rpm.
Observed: 11000,rpm
